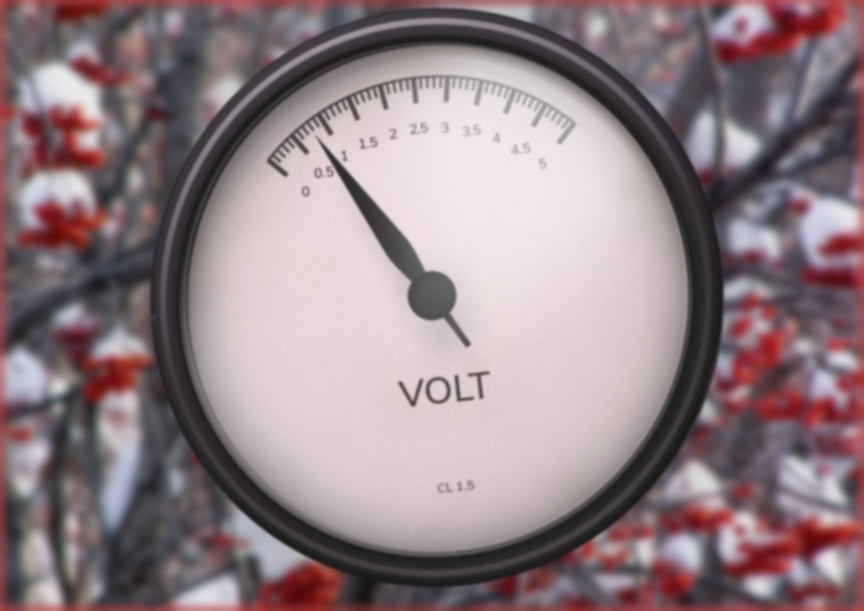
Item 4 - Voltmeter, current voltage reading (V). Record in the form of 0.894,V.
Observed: 0.8,V
